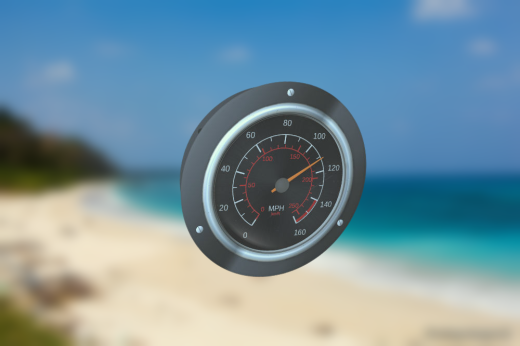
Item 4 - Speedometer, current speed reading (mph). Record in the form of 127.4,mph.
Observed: 110,mph
